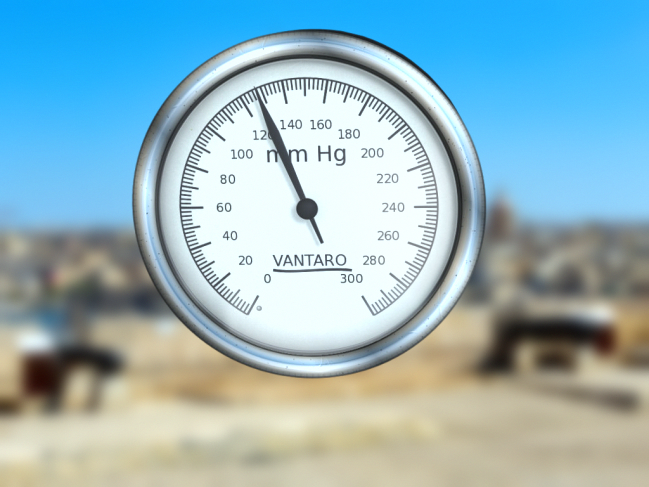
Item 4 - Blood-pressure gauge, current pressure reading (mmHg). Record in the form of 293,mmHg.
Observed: 128,mmHg
